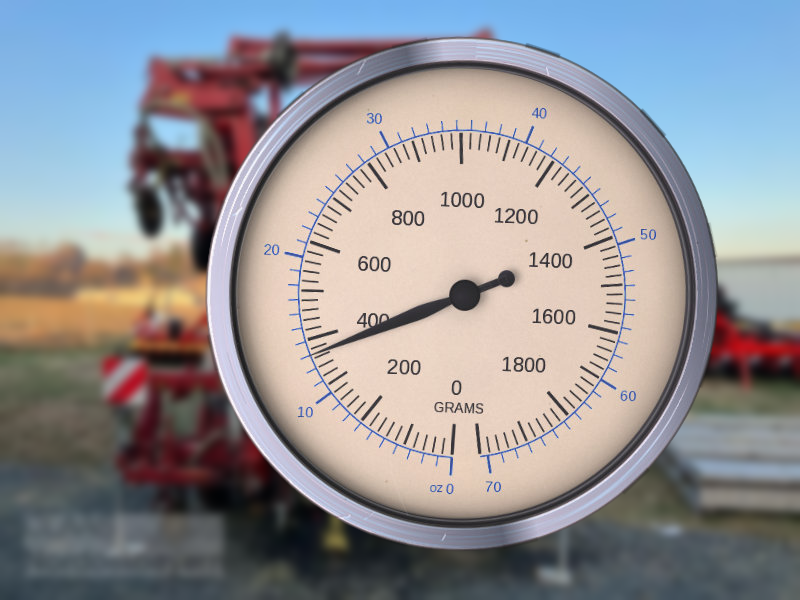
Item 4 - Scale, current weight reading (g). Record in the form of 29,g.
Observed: 370,g
